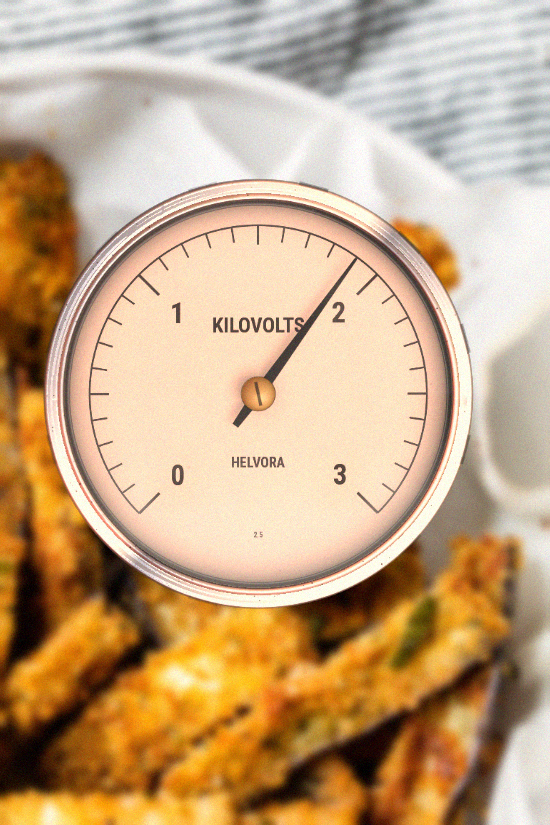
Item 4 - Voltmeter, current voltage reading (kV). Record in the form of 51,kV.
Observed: 1.9,kV
